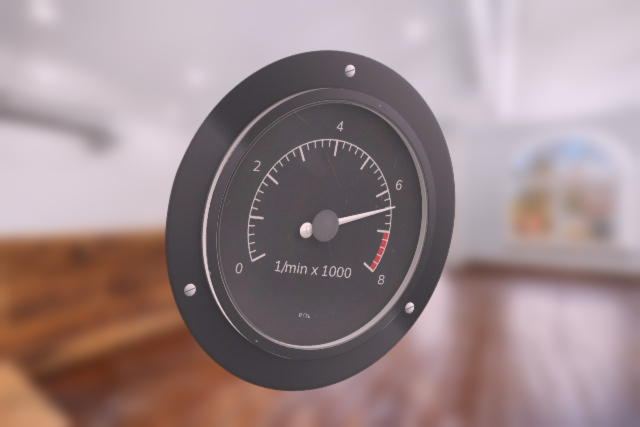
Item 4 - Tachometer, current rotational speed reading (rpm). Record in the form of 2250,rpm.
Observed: 6400,rpm
